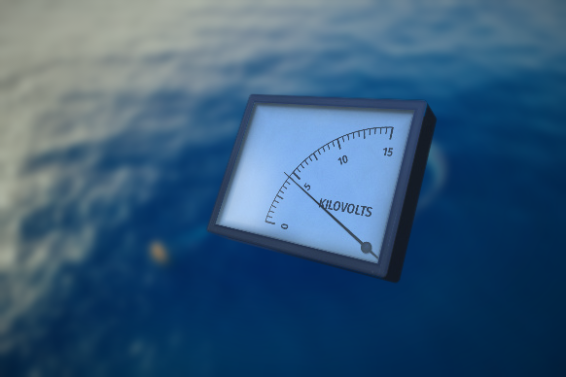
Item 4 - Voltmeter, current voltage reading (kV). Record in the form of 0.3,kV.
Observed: 4.5,kV
